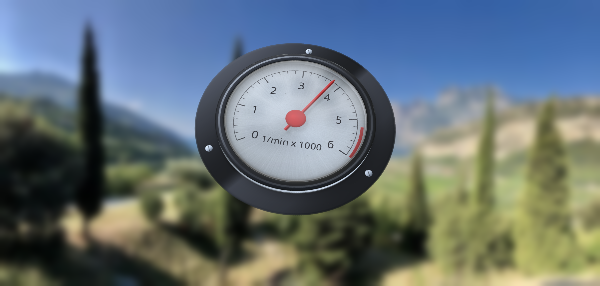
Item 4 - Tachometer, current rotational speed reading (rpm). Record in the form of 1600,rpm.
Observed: 3800,rpm
